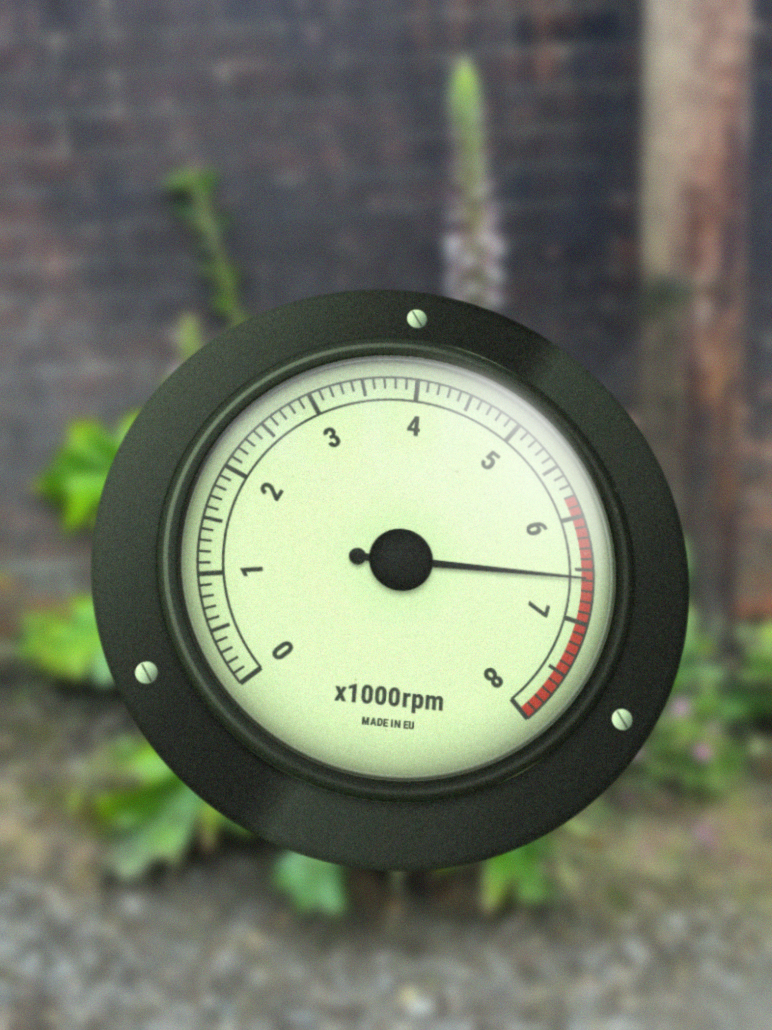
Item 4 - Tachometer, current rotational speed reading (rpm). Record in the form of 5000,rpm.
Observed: 6600,rpm
